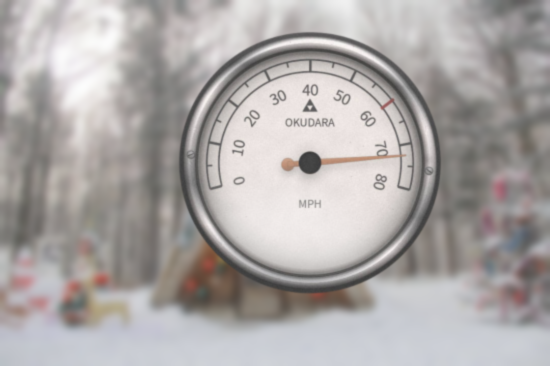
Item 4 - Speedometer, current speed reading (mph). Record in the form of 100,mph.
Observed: 72.5,mph
